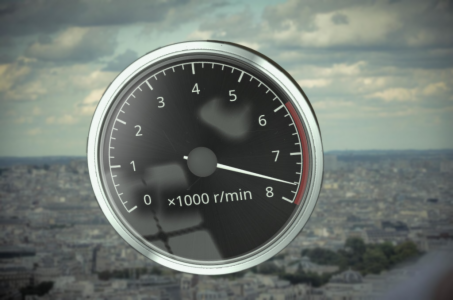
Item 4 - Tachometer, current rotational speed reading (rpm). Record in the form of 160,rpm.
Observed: 7600,rpm
